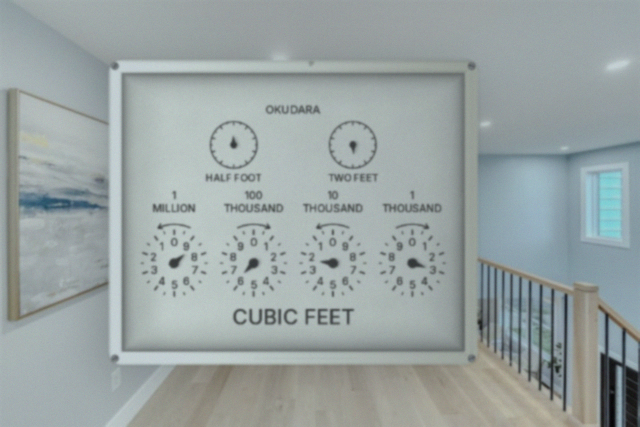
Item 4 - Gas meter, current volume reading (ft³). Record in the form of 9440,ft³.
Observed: 862300,ft³
